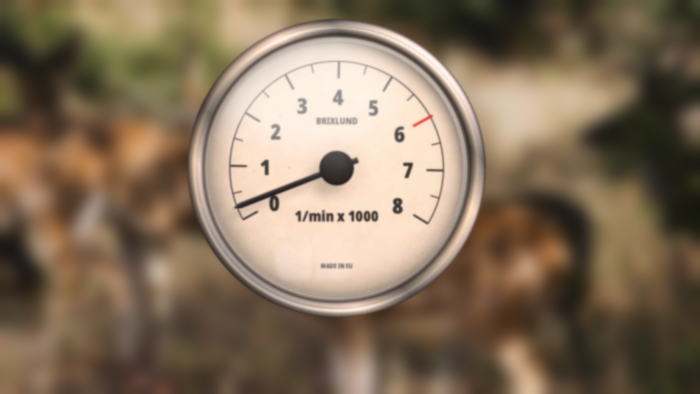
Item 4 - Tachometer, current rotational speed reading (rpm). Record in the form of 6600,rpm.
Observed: 250,rpm
